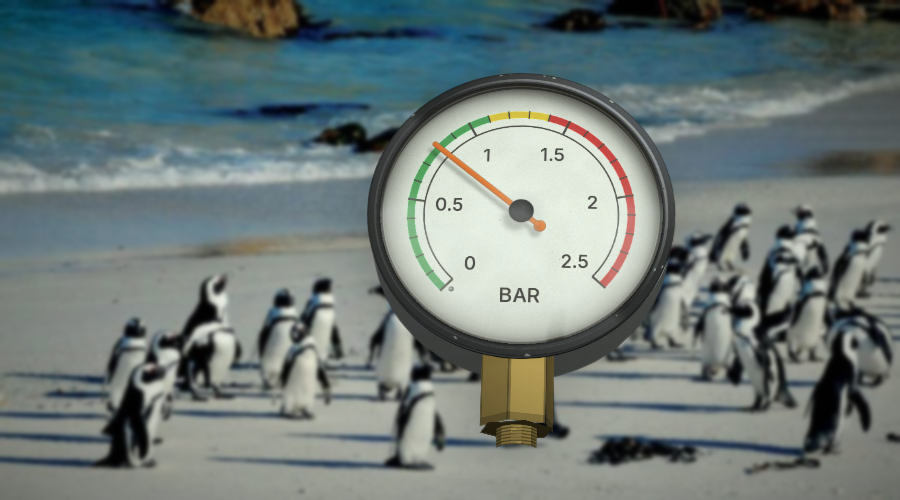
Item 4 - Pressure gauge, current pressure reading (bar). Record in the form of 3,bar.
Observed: 0.8,bar
